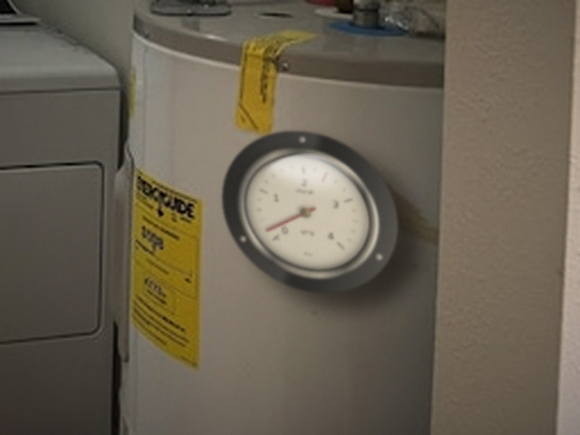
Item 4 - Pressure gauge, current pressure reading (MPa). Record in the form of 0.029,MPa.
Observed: 0.2,MPa
